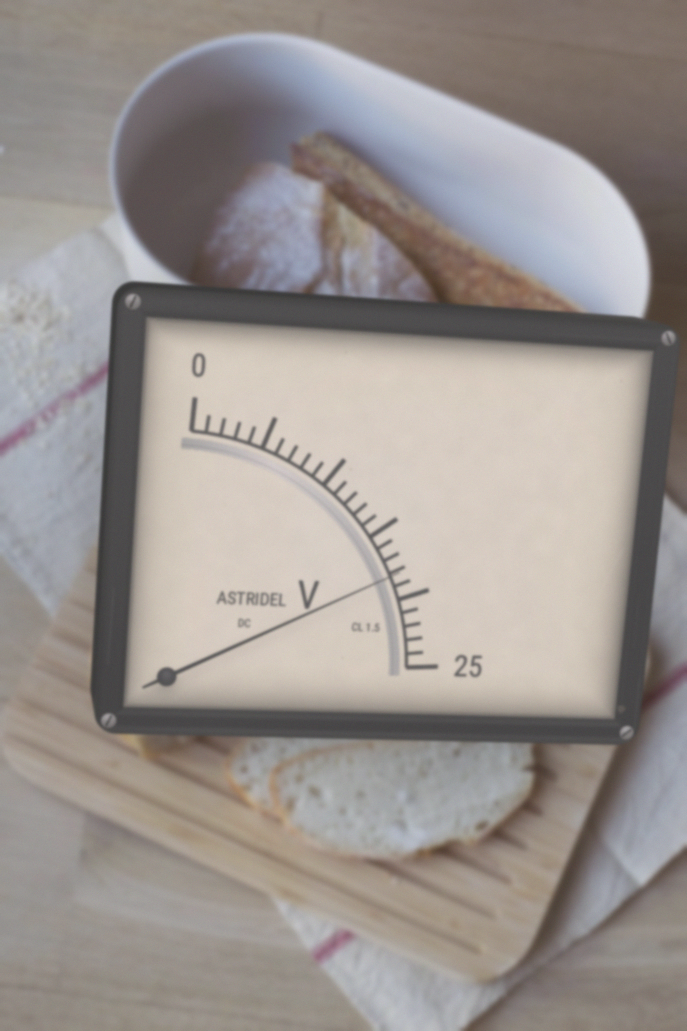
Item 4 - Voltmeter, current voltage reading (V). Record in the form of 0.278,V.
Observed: 18,V
